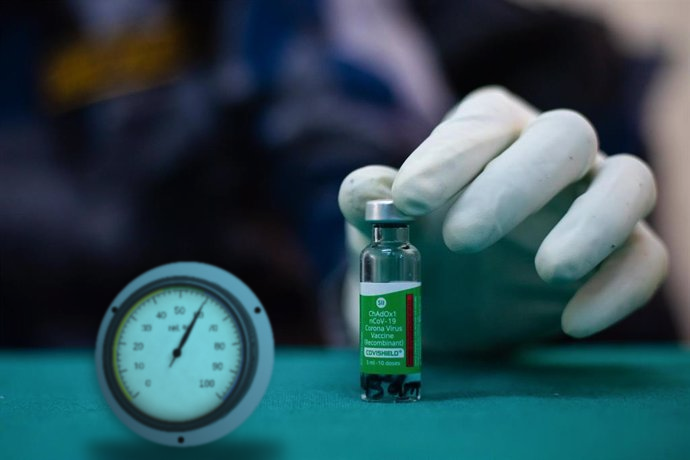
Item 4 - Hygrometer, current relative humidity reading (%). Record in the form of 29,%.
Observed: 60,%
